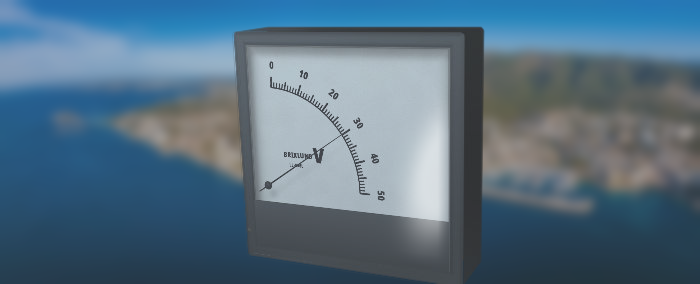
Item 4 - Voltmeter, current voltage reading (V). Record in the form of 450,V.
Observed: 30,V
